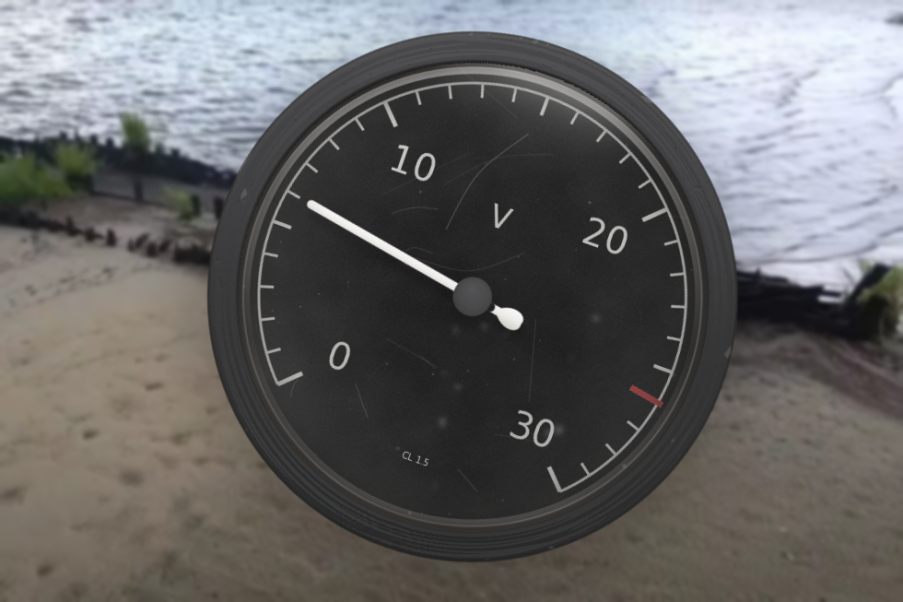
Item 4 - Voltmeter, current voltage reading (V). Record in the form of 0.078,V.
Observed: 6,V
